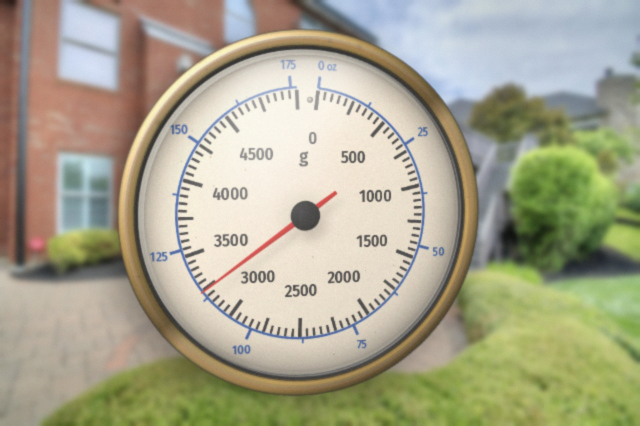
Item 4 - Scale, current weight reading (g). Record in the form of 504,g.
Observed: 3250,g
